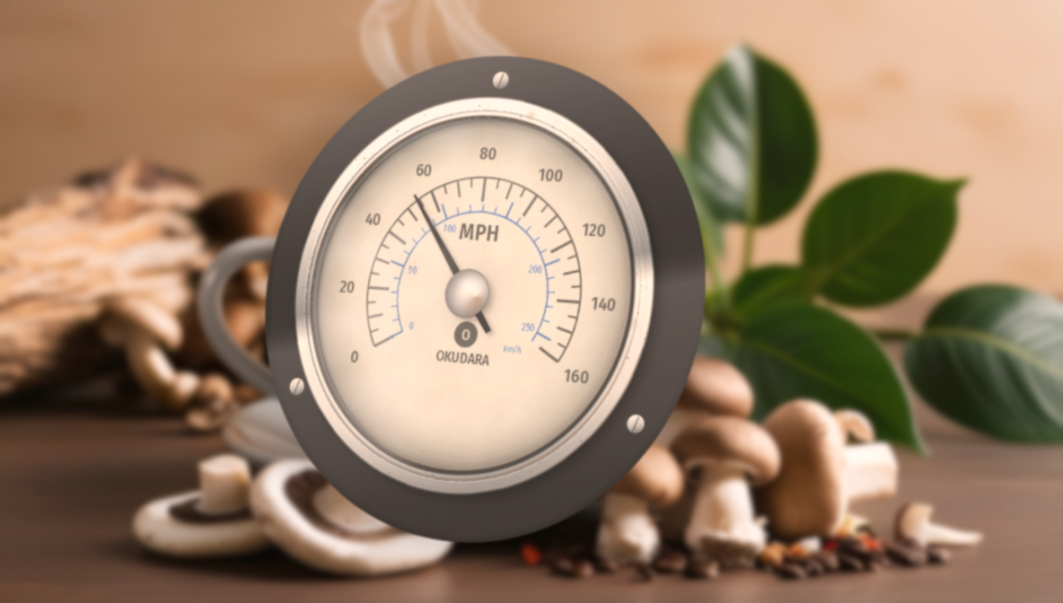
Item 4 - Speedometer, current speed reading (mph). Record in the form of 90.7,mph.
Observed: 55,mph
